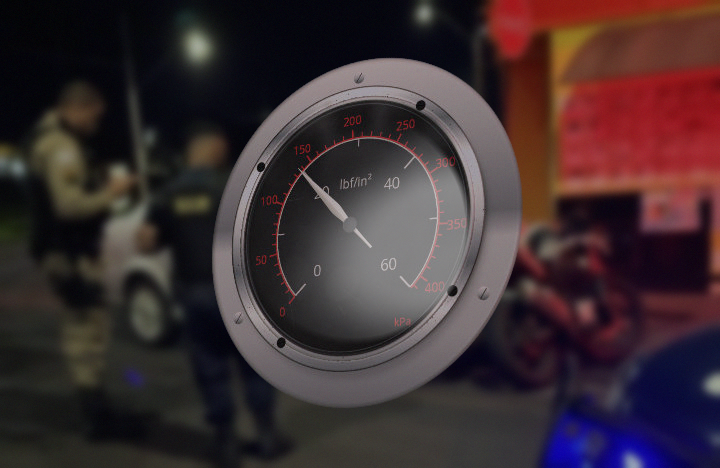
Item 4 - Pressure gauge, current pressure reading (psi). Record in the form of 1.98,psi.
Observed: 20,psi
